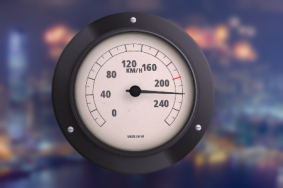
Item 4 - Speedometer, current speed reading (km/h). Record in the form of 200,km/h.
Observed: 220,km/h
